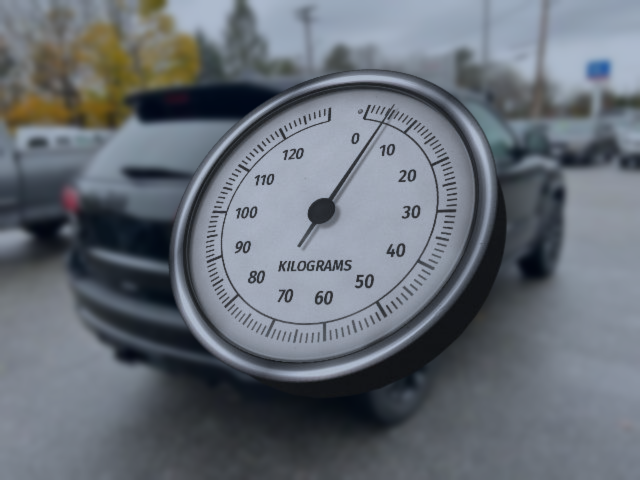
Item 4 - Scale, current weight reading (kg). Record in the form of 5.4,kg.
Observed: 5,kg
